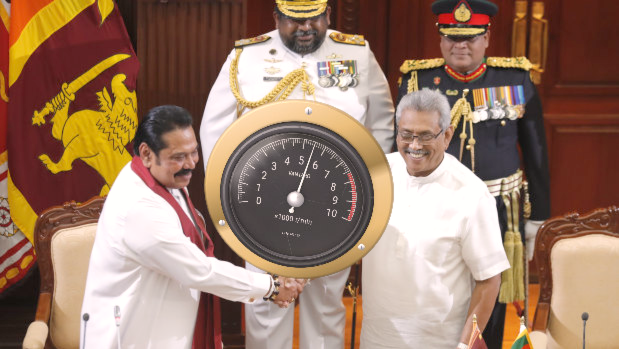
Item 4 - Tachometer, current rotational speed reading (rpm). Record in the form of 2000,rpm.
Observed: 5500,rpm
